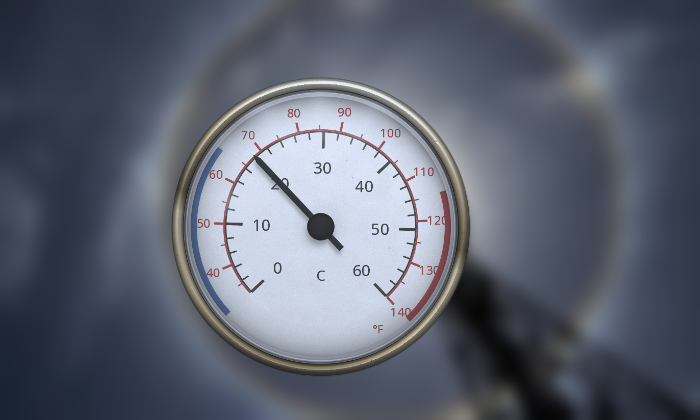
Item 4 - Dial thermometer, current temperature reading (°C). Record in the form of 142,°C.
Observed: 20,°C
